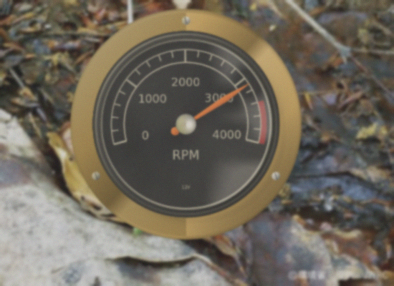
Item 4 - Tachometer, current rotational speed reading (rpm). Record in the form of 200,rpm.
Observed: 3100,rpm
